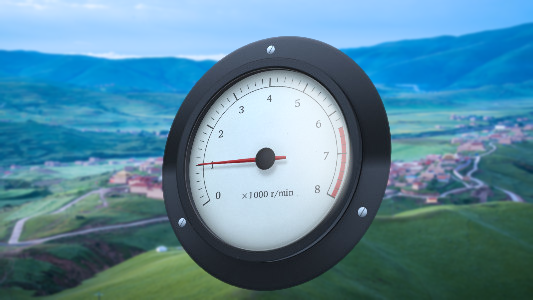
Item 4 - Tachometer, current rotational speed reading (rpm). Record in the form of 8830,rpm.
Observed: 1000,rpm
